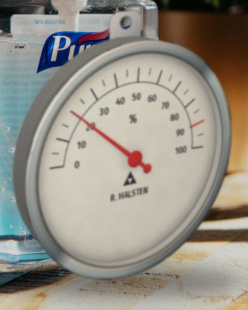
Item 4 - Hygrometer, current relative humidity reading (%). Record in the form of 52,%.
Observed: 20,%
